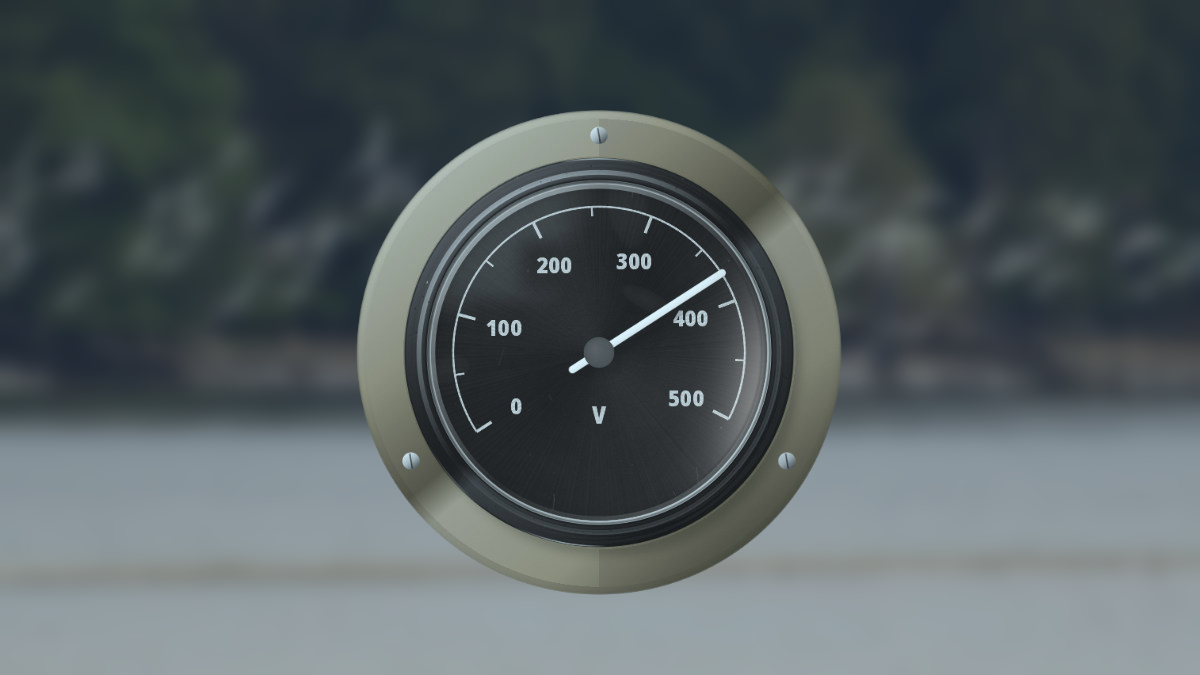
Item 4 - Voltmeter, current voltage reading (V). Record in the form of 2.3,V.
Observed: 375,V
